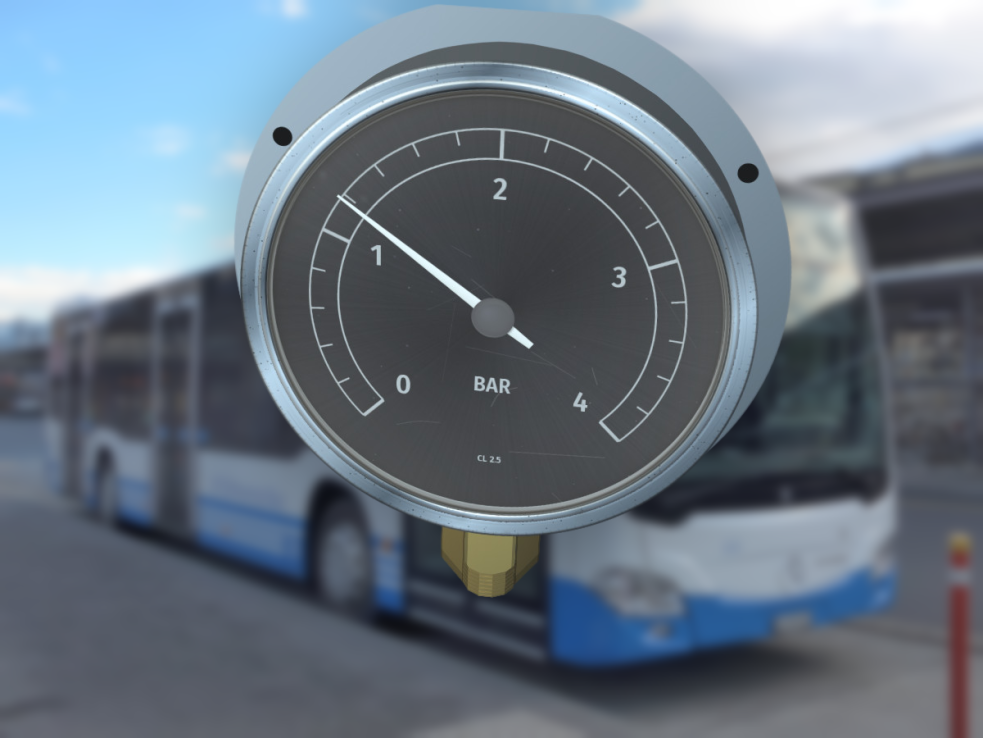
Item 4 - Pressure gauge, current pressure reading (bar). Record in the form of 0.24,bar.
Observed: 1.2,bar
